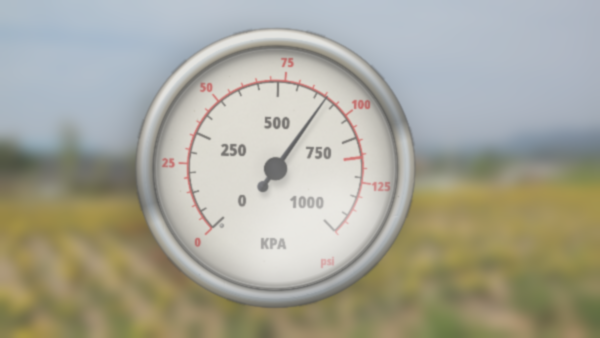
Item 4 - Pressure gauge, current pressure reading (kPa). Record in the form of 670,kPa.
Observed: 625,kPa
